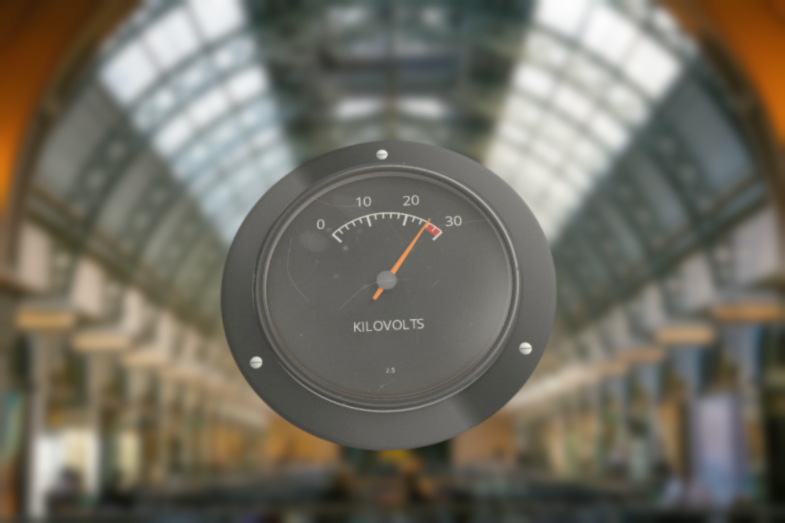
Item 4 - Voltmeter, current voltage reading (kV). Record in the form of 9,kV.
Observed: 26,kV
